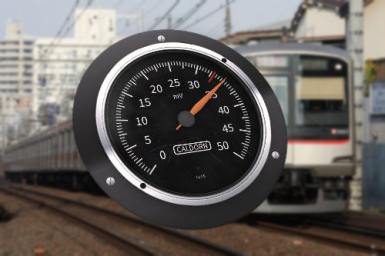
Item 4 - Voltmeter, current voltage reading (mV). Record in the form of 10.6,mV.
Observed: 35,mV
